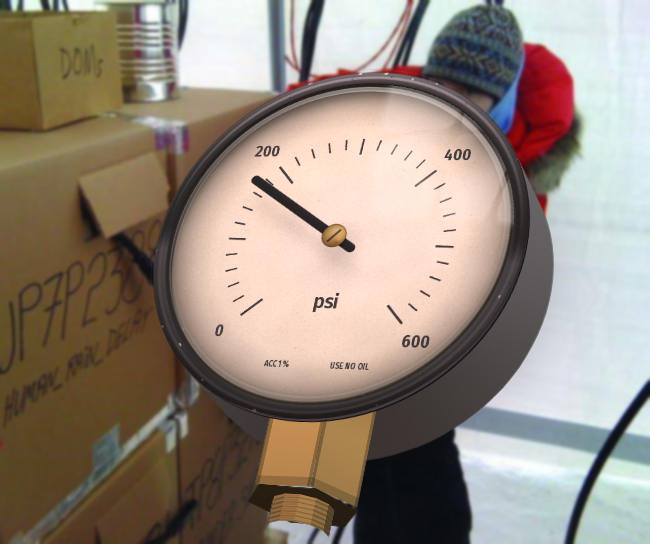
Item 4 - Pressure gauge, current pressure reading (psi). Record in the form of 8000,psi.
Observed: 170,psi
